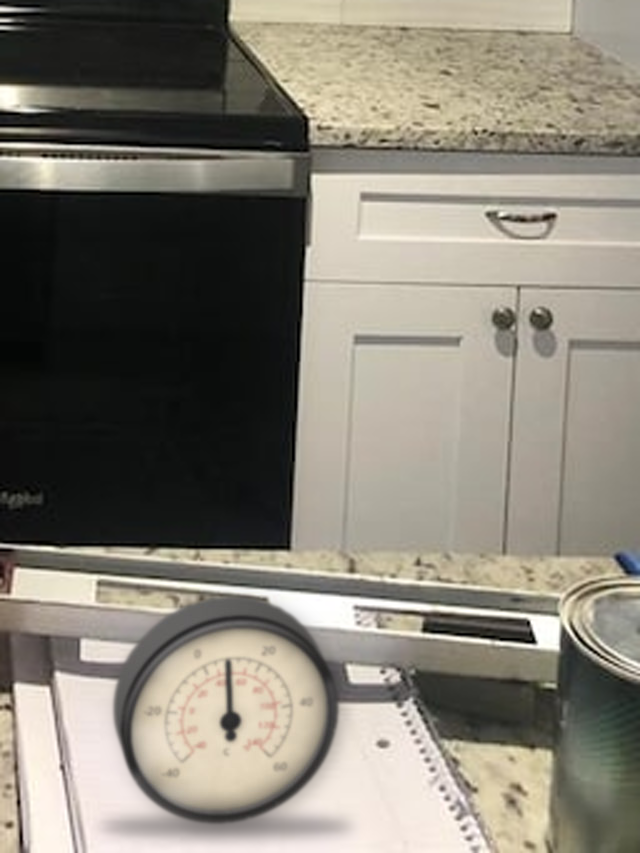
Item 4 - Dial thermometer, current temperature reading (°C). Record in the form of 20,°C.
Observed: 8,°C
